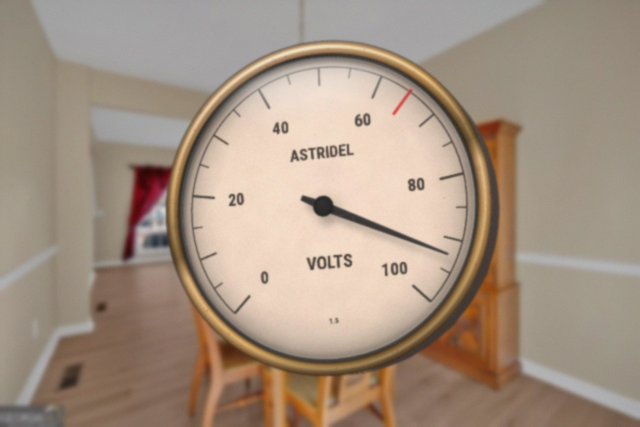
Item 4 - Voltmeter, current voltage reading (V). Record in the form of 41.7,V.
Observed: 92.5,V
